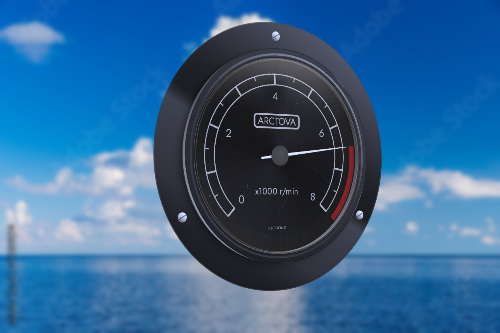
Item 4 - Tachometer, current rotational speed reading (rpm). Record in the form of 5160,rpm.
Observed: 6500,rpm
